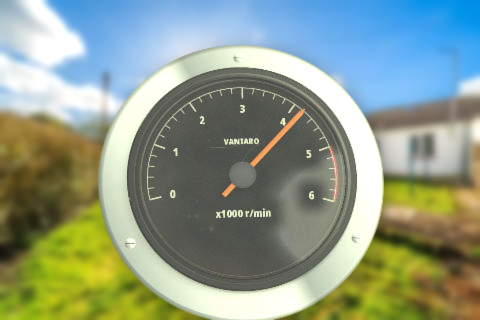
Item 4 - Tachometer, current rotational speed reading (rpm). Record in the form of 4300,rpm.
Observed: 4200,rpm
